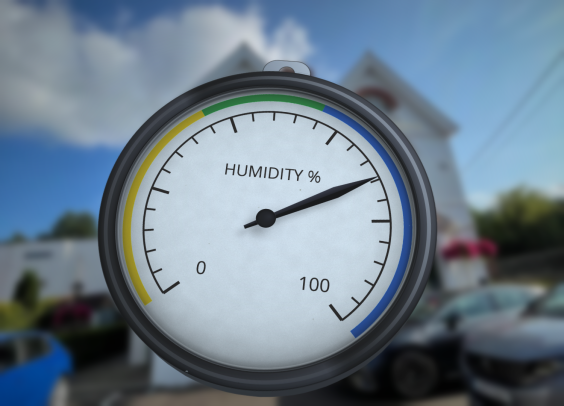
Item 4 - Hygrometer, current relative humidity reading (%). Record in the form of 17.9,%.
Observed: 72,%
